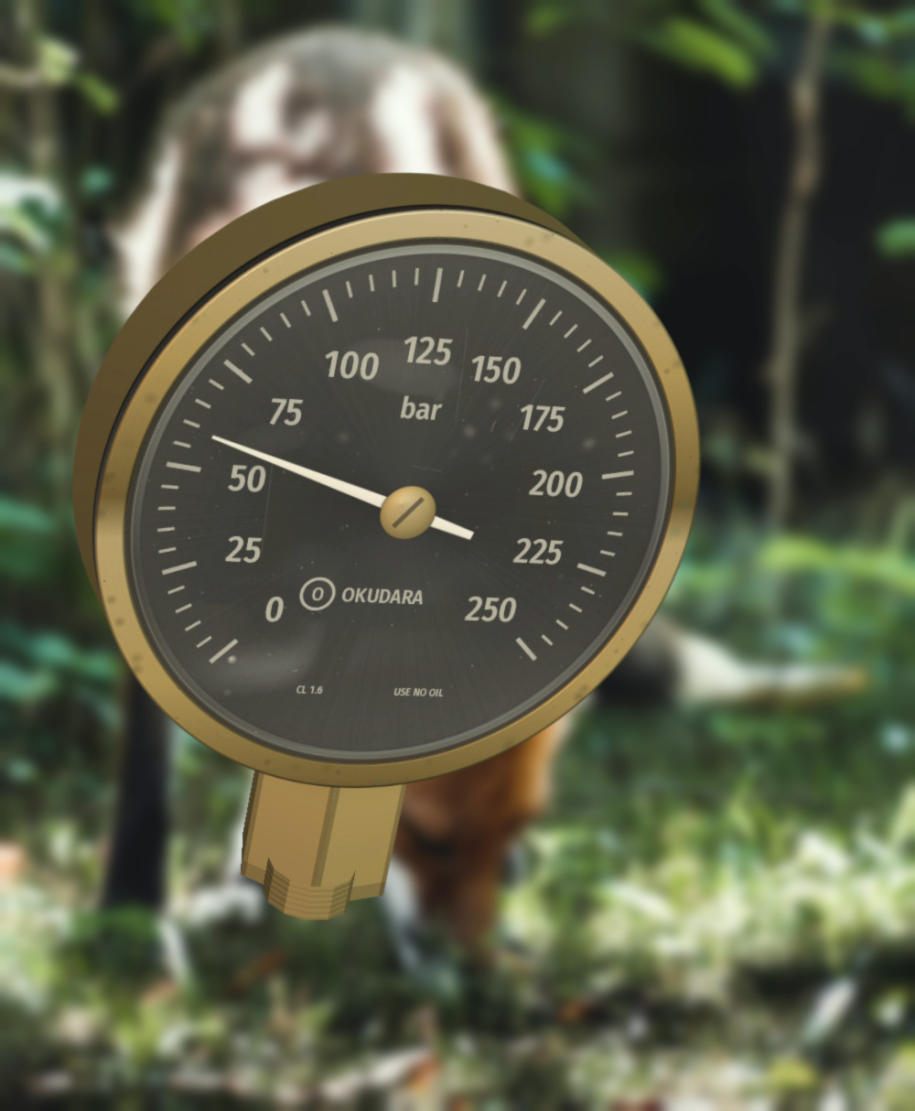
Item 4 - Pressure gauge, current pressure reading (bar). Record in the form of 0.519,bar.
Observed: 60,bar
